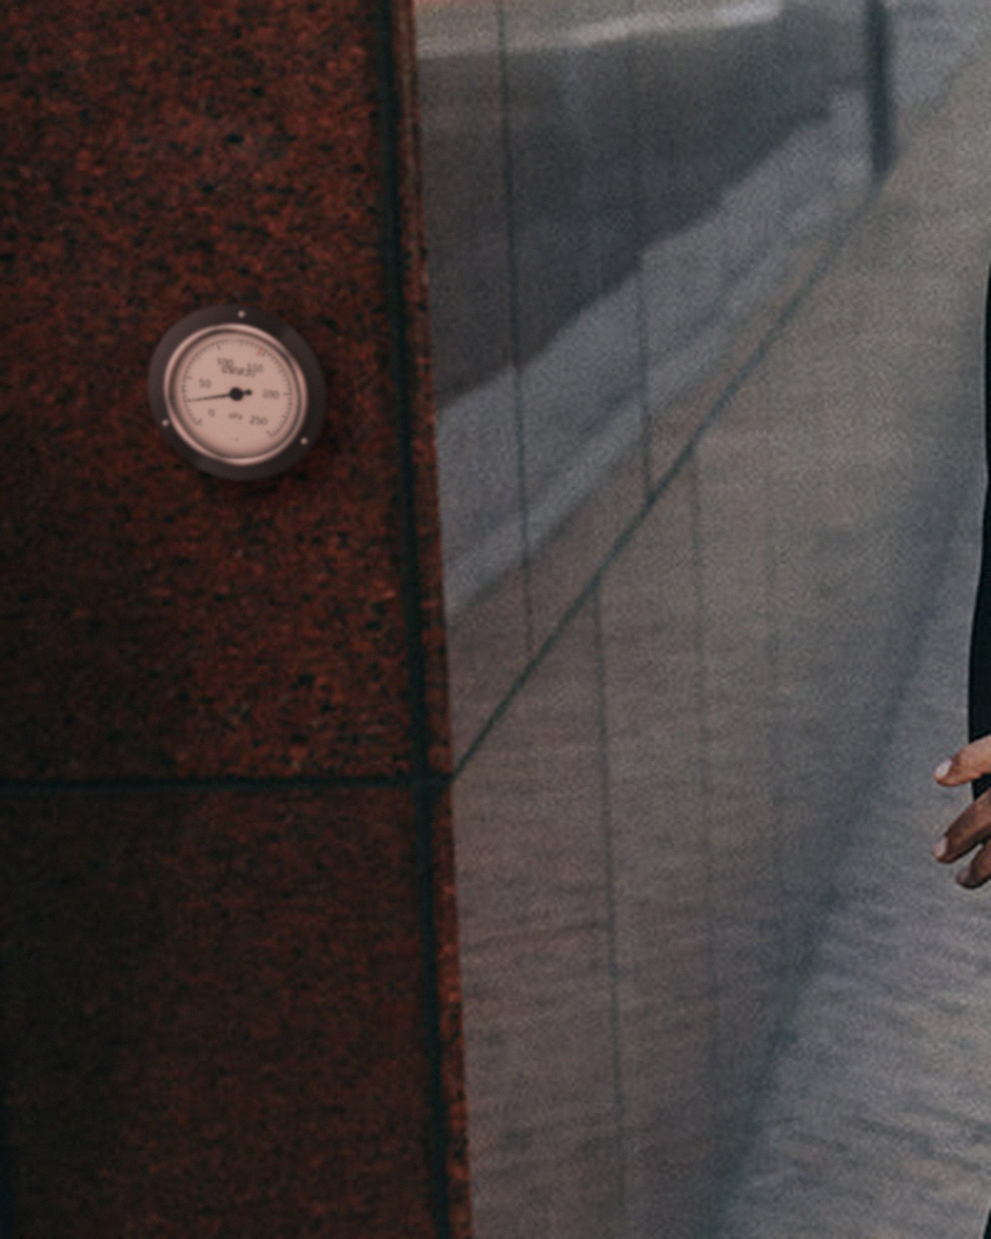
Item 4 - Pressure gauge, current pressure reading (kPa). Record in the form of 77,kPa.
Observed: 25,kPa
